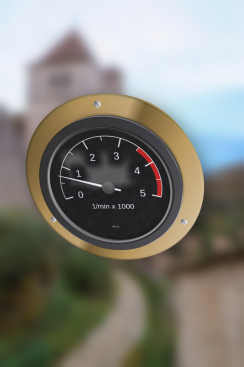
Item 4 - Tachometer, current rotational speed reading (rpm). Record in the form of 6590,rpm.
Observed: 750,rpm
